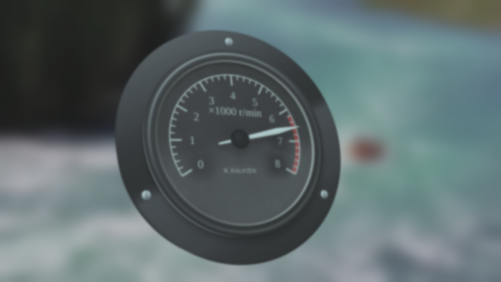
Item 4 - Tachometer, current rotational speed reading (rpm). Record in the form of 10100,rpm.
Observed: 6600,rpm
